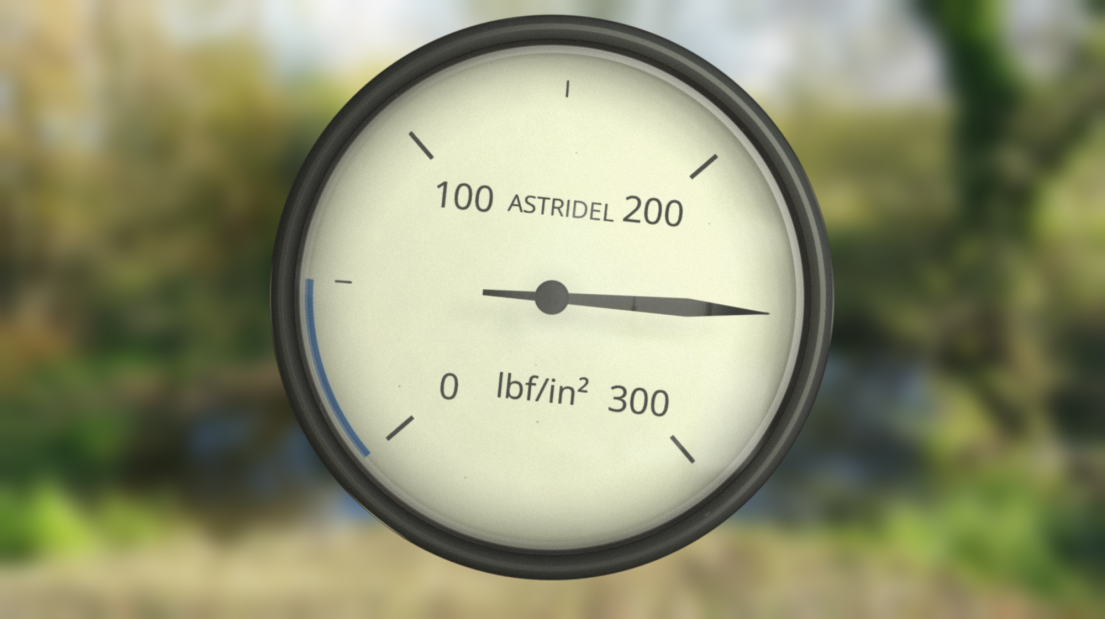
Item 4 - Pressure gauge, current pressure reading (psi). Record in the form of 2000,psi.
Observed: 250,psi
